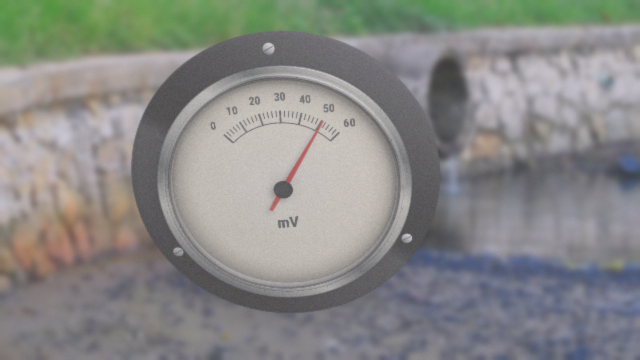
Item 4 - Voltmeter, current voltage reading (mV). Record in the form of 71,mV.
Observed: 50,mV
